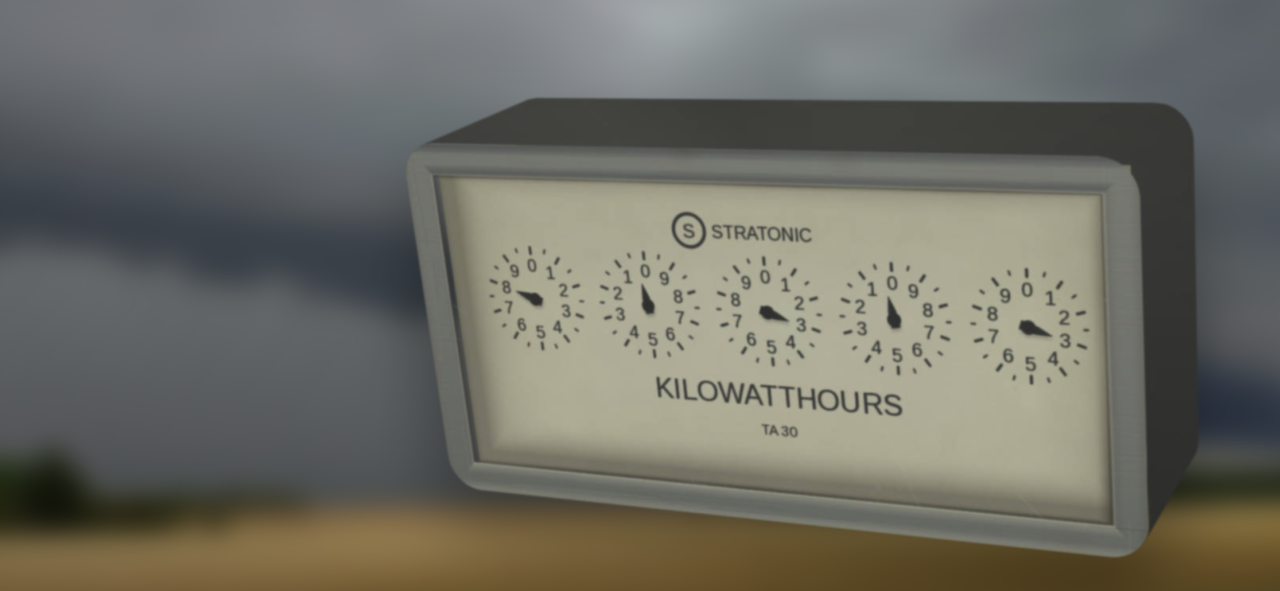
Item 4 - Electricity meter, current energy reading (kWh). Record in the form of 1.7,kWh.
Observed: 80303,kWh
